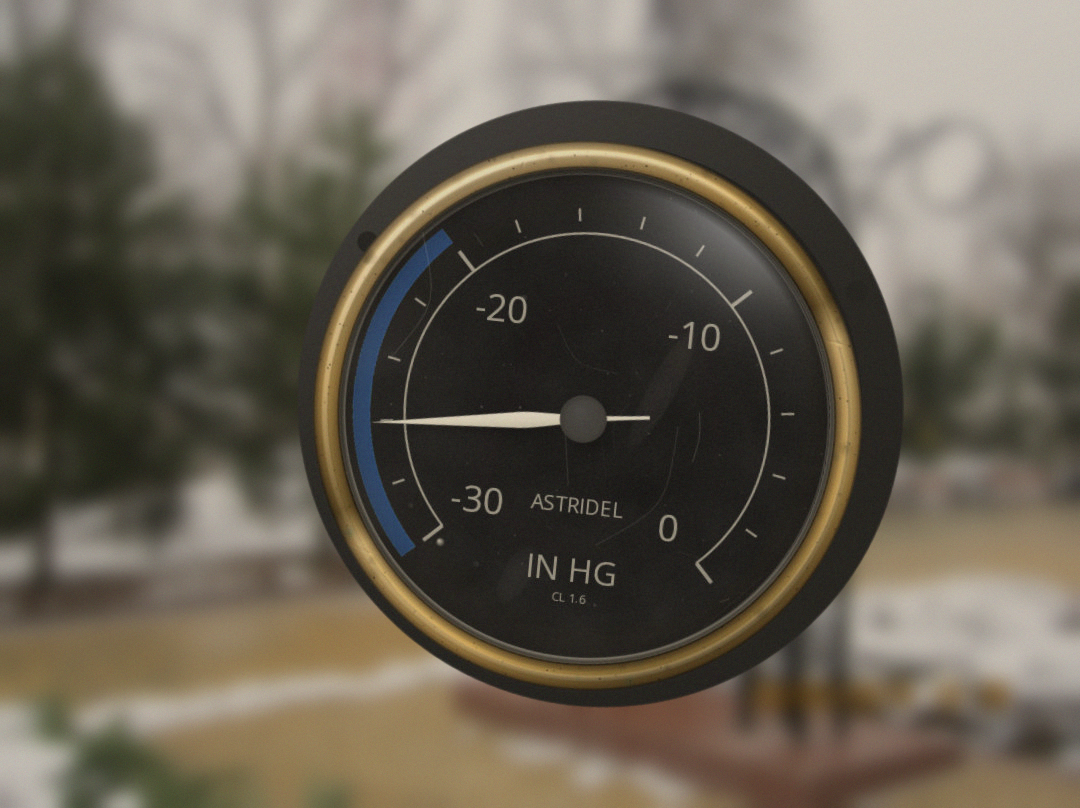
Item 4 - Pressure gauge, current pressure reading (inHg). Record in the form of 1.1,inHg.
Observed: -26,inHg
